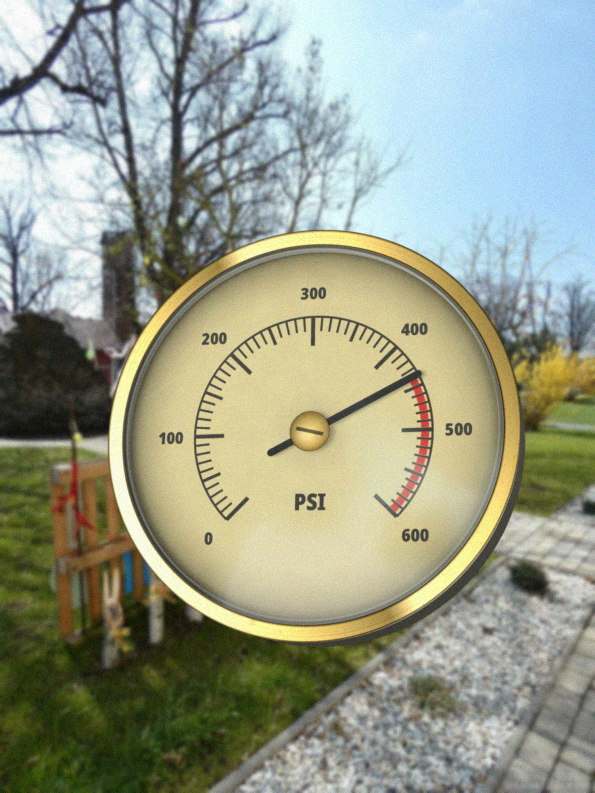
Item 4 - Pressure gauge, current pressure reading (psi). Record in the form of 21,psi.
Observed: 440,psi
